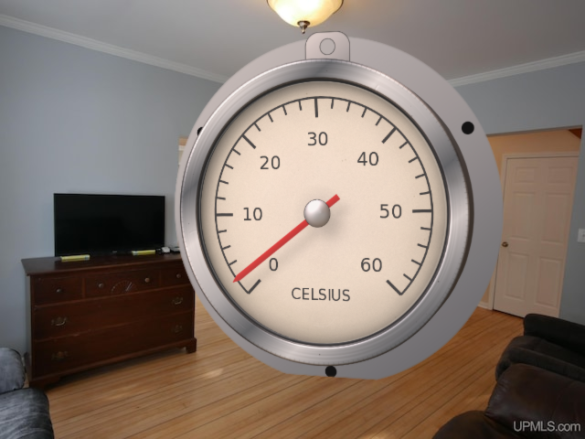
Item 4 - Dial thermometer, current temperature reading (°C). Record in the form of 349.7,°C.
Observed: 2,°C
